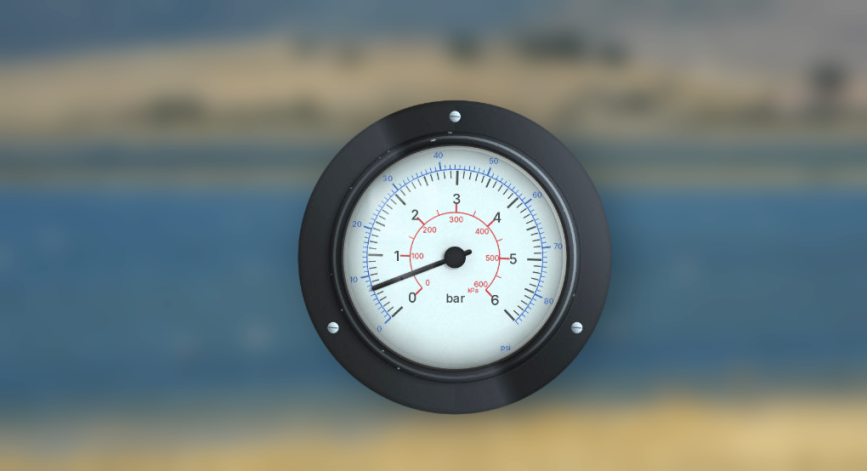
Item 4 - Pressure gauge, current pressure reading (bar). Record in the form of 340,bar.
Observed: 0.5,bar
